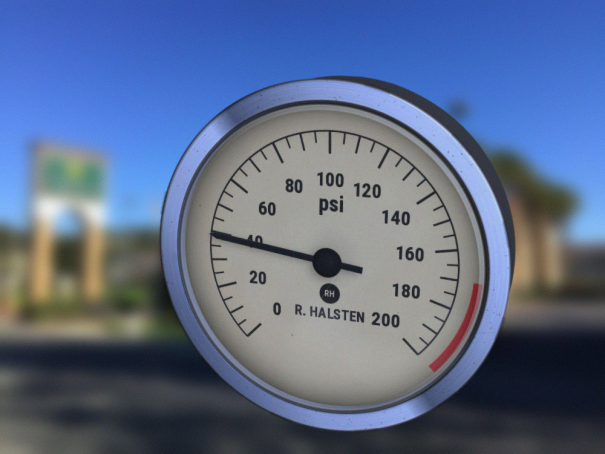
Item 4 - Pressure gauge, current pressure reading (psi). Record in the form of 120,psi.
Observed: 40,psi
